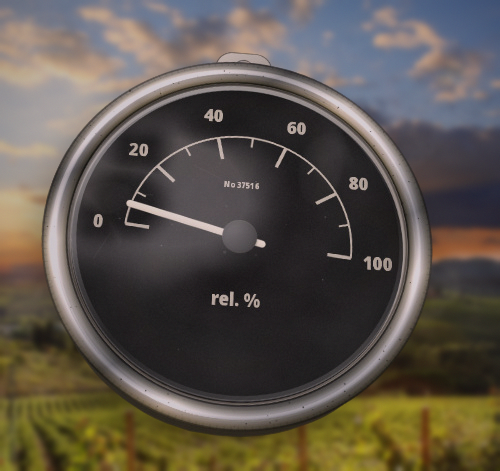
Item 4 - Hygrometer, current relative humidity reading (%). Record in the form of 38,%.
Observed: 5,%
